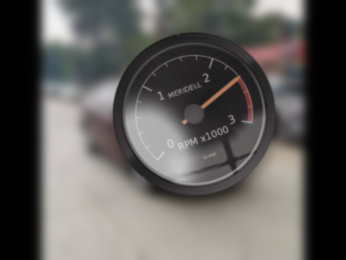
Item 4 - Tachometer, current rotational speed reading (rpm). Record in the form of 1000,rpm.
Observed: 2400,rpm
